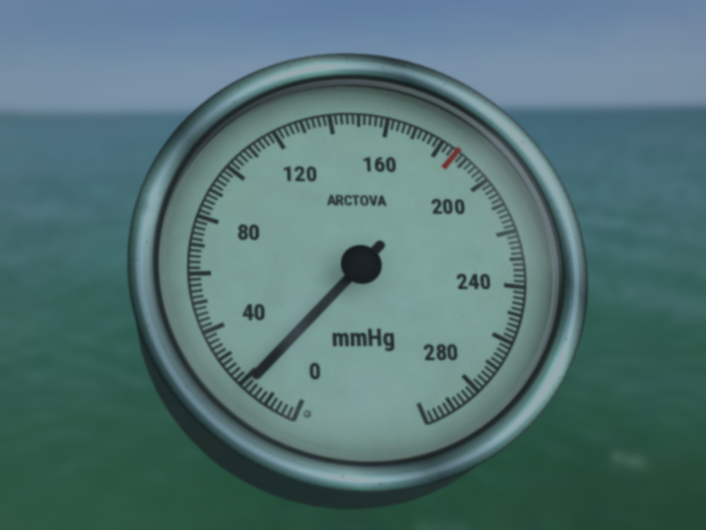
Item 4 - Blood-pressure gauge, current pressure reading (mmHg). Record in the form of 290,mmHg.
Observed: 18,mmHg
